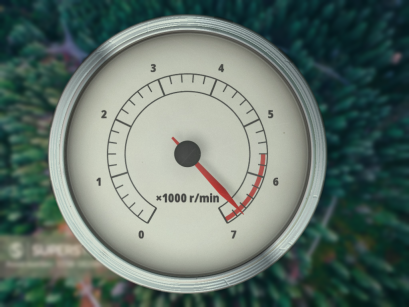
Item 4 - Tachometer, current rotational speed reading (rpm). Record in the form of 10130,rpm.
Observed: 6700,rpm
